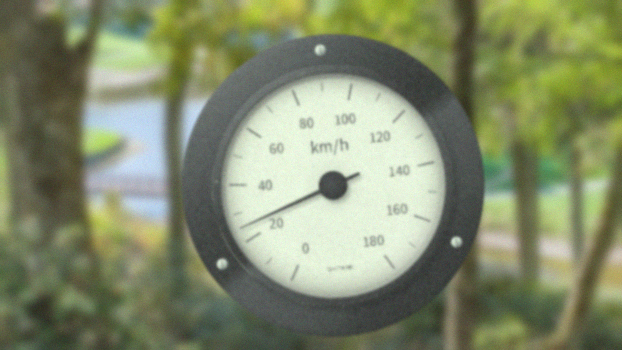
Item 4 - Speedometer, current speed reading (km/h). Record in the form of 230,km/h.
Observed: 25,km/h
